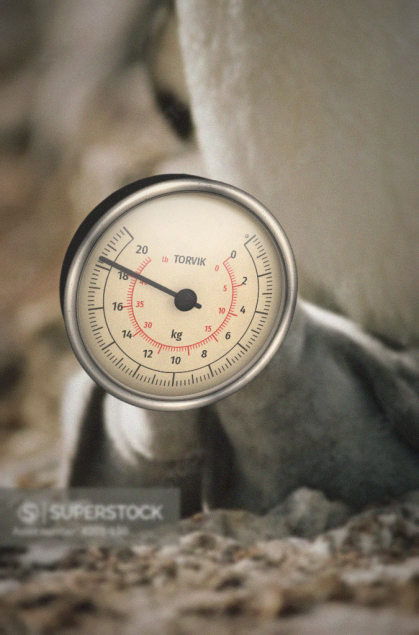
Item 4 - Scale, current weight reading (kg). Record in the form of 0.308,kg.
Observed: 18.4,kg
